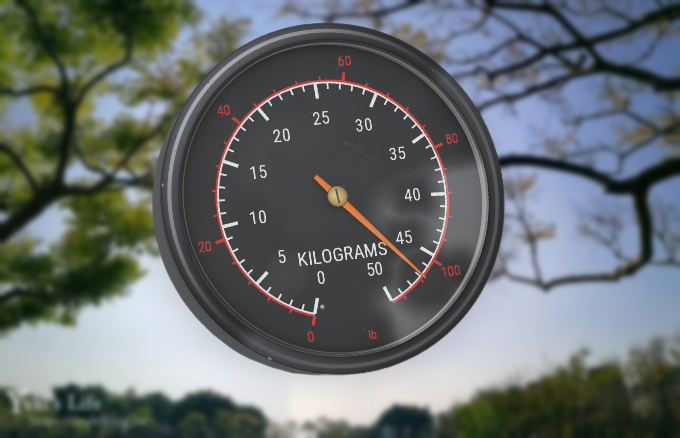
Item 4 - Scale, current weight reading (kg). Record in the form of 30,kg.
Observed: 47,kg
